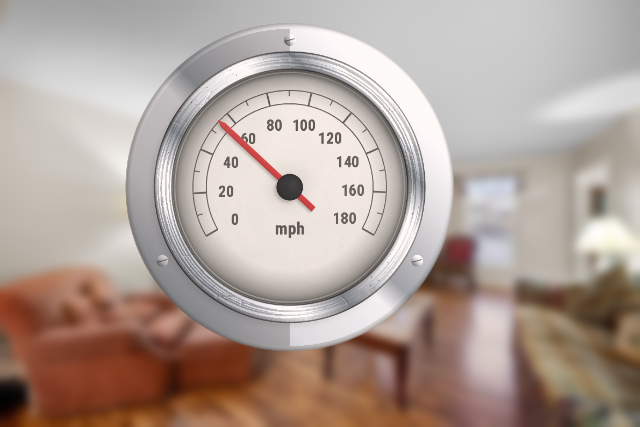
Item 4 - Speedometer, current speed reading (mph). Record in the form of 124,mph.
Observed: 55,mph
